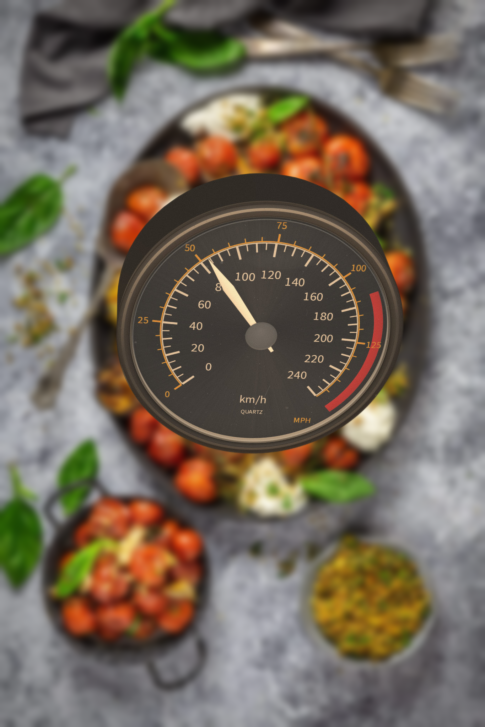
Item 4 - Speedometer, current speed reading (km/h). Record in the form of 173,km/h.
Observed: 85,km/h
